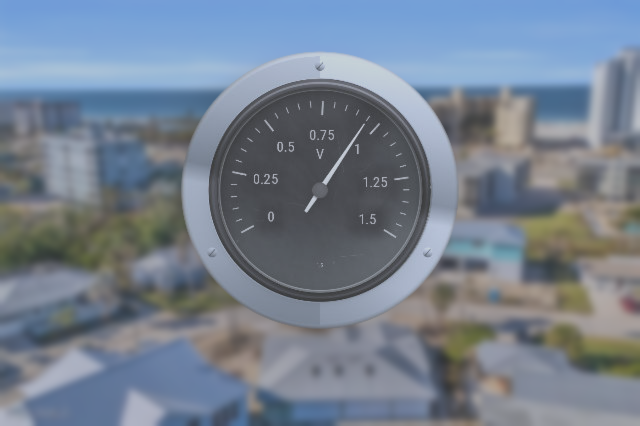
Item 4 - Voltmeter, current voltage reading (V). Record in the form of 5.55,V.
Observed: 0.95,V
